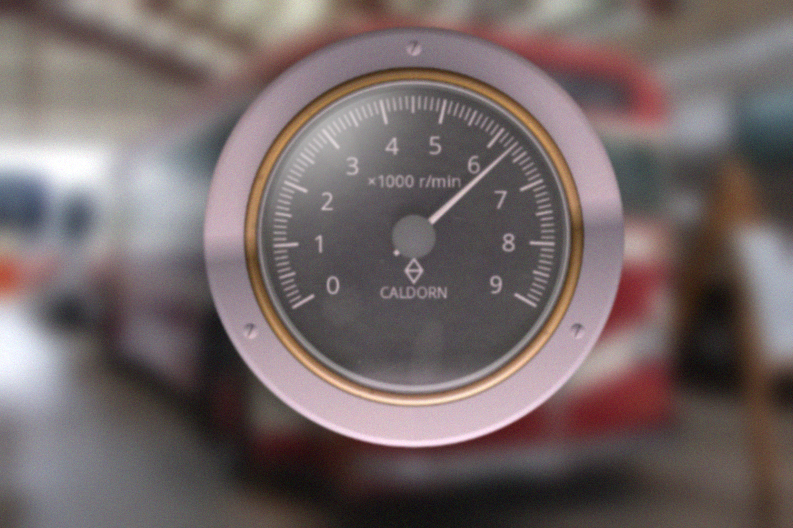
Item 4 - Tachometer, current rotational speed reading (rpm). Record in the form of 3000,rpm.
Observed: 6300,rpm
